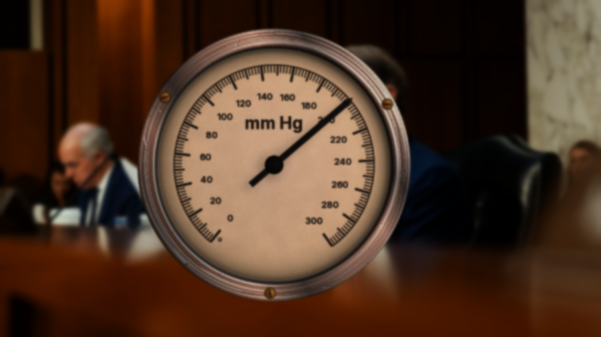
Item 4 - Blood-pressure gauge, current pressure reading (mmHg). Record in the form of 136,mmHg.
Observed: 200,mmHg
